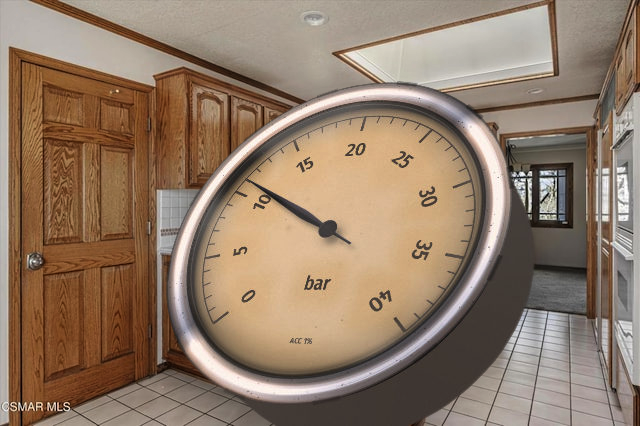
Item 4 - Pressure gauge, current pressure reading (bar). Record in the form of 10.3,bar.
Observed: 11,bar
